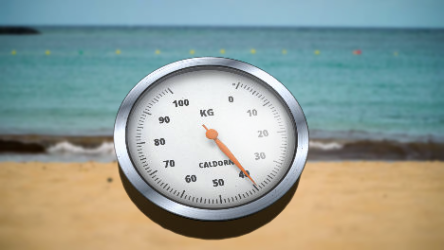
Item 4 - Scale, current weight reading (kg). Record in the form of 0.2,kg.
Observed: 40,kg
